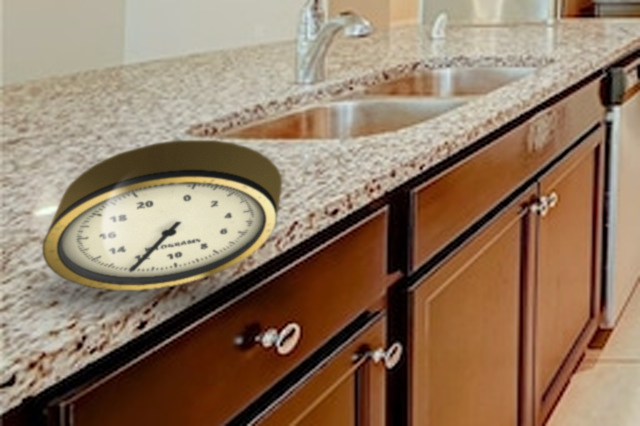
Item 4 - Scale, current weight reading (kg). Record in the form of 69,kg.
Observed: 12,kg
